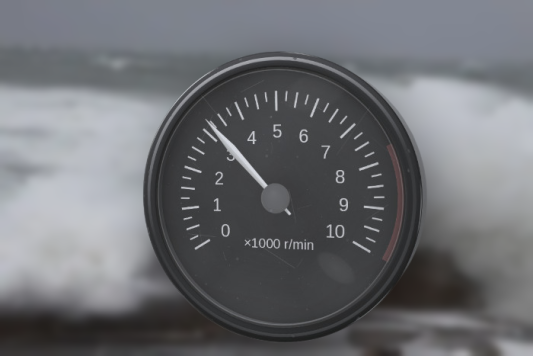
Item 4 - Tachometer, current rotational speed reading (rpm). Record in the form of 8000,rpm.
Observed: 3250,rpm
